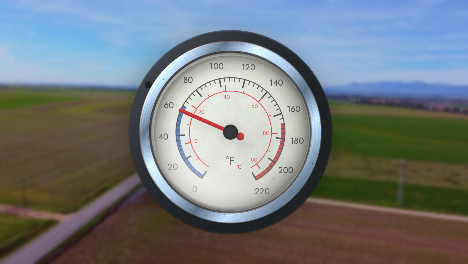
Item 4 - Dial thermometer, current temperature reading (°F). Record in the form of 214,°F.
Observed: 60,°F
